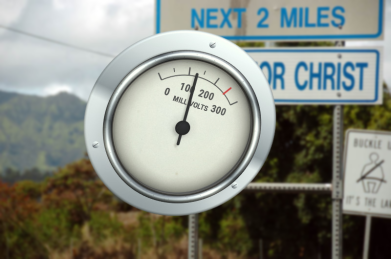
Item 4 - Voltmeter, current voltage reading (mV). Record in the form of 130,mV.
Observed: 125,mV
